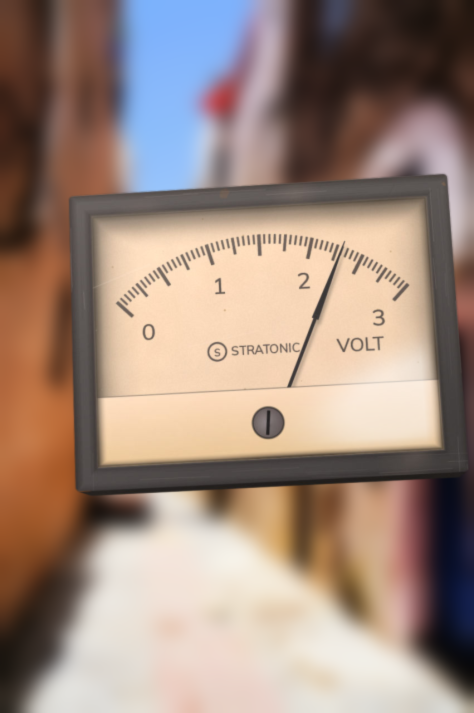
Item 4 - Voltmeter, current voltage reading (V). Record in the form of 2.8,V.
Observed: 2.3,V
